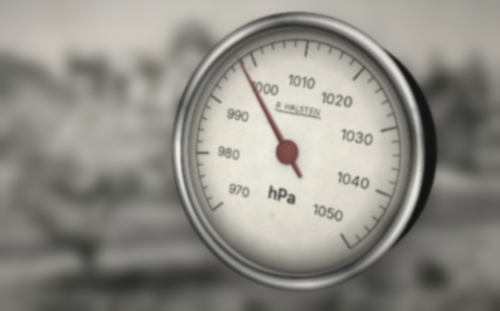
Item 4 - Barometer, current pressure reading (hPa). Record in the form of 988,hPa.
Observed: 998,hPa
